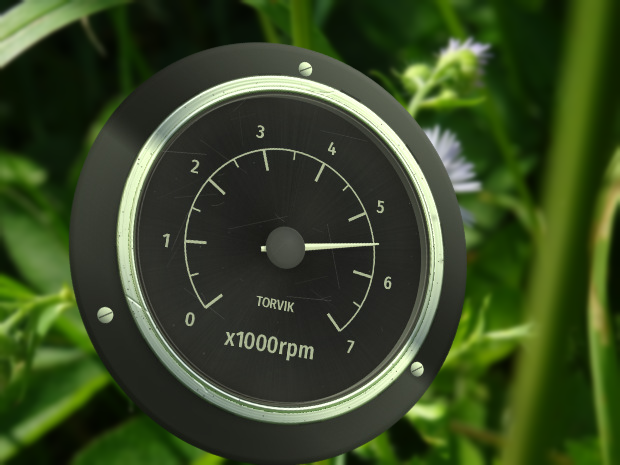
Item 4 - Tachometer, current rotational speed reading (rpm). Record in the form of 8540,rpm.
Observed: 5500,rpm
